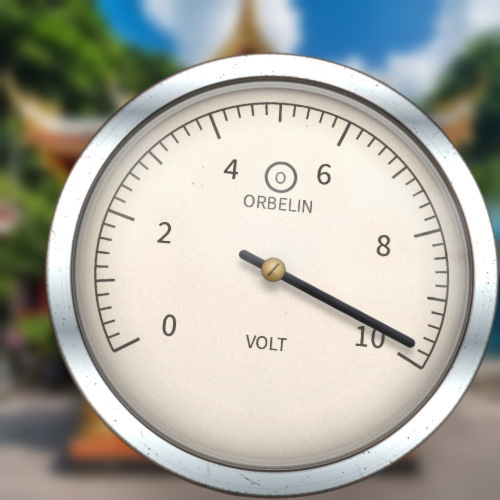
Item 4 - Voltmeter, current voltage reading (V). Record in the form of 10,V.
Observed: 9.8,V
